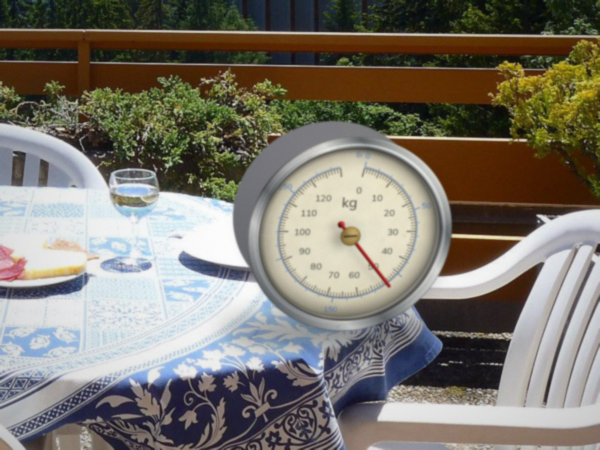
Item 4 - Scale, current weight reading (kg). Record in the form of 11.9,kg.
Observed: 50,kg
